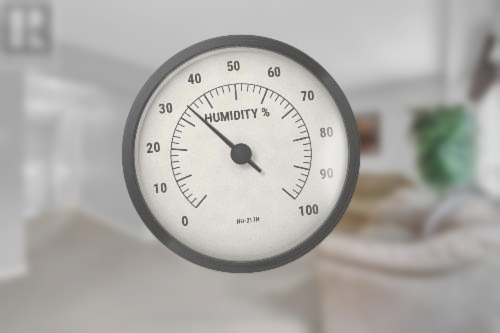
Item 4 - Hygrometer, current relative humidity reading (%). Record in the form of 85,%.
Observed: 34,%
